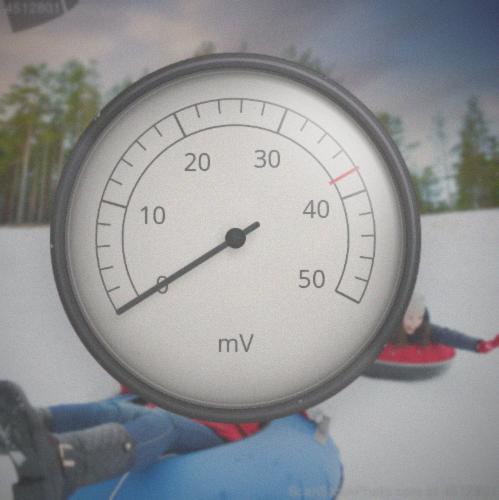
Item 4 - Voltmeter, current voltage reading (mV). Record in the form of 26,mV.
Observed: 0,mV
